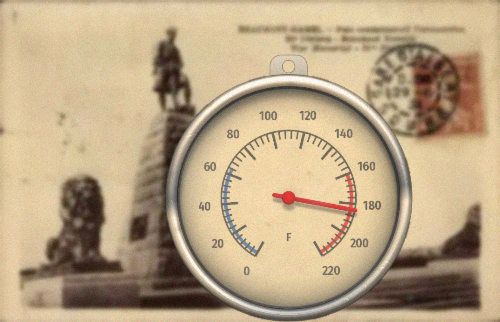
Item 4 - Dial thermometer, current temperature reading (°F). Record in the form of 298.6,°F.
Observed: 184,°F
